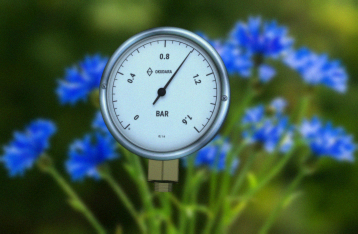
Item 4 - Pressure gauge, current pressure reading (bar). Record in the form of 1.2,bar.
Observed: 1,bar
